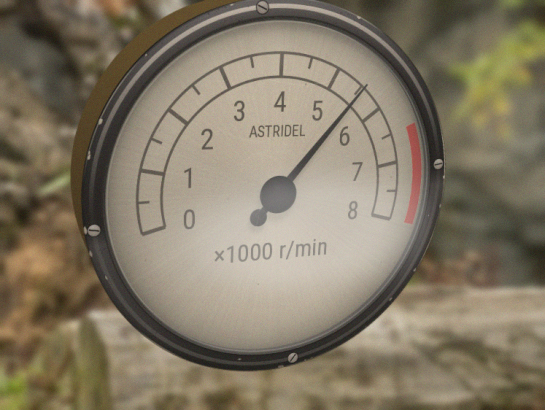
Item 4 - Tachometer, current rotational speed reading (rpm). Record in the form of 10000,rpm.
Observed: 5500,rpm
